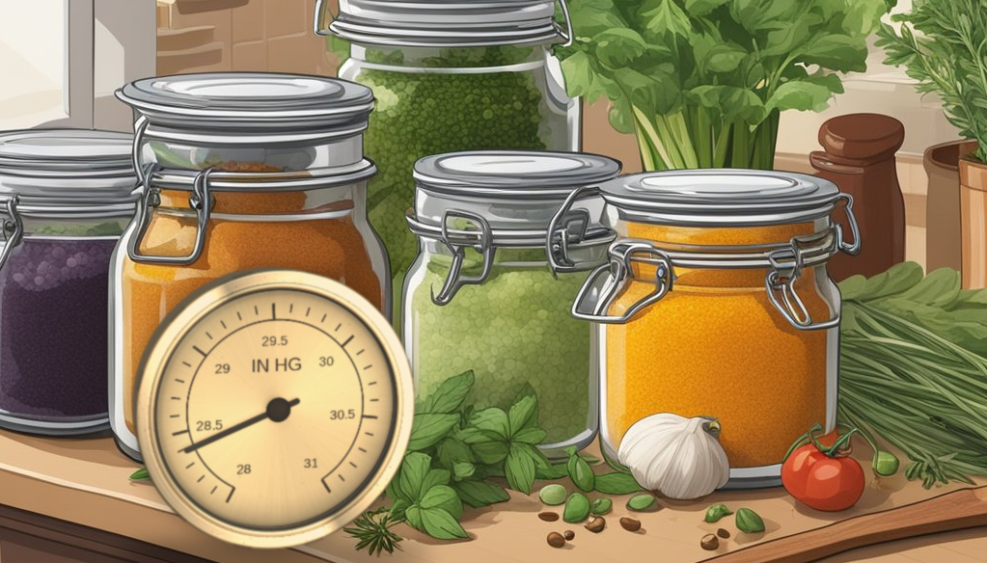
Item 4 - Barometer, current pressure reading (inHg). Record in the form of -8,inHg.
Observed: 28.4,inHg
